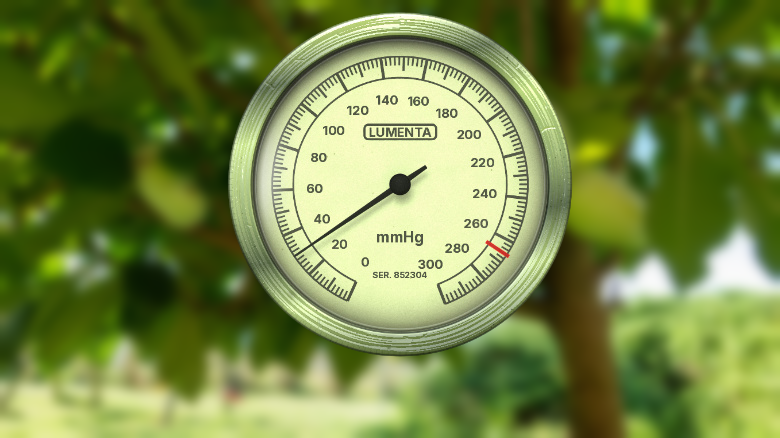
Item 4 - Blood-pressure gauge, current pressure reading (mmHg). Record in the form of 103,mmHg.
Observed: 30,mmHg
